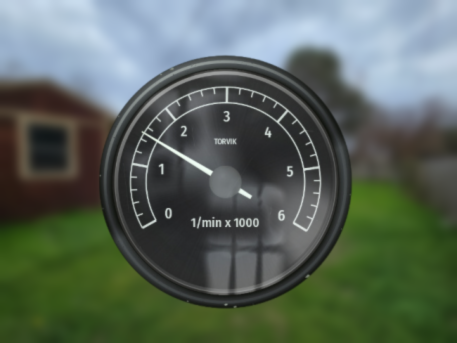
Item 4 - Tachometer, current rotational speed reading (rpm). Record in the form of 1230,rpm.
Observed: 1500,rpm
